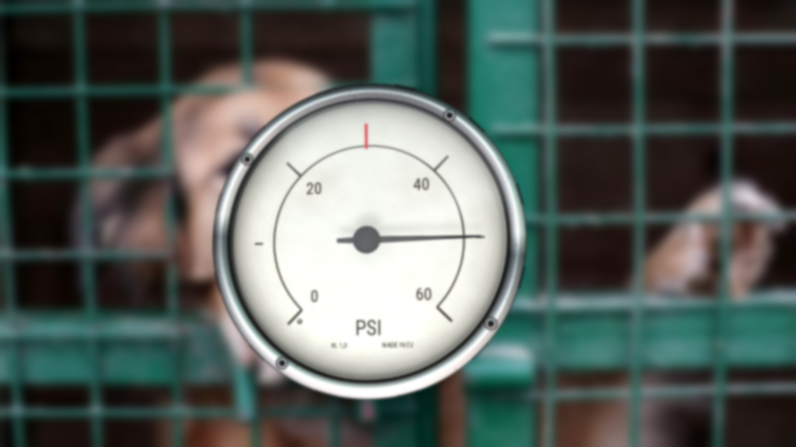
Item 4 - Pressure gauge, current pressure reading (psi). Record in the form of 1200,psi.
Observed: 50,psi
